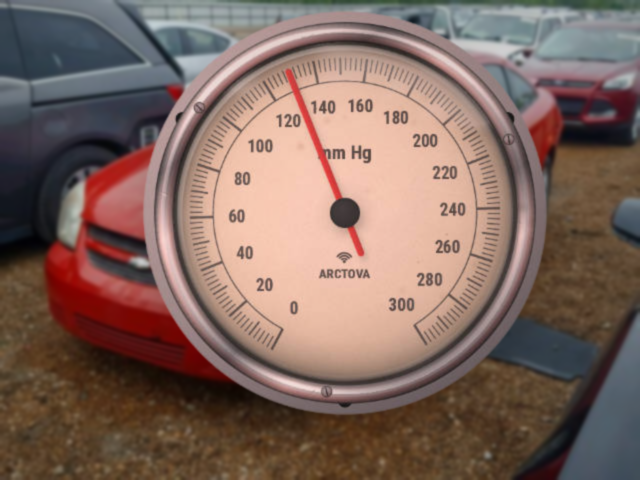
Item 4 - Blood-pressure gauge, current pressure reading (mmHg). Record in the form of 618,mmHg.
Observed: 130,mmHg
